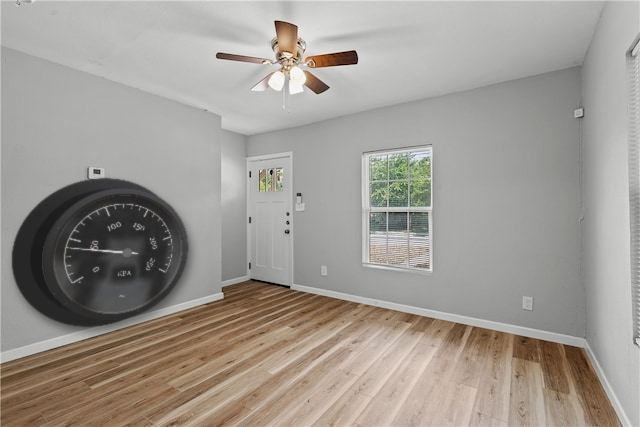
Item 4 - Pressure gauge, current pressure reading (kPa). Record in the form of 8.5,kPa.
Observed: 40,kPa
